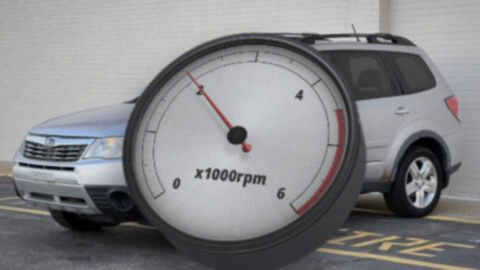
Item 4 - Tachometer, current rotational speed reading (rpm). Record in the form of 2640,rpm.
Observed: 2000,rpm
